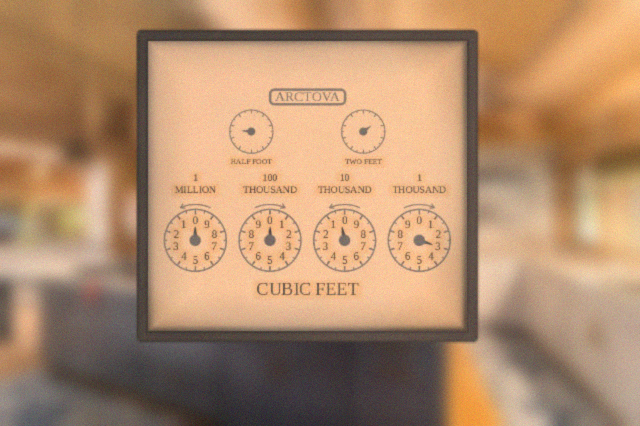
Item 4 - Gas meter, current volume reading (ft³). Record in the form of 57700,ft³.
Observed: 300,ft³
